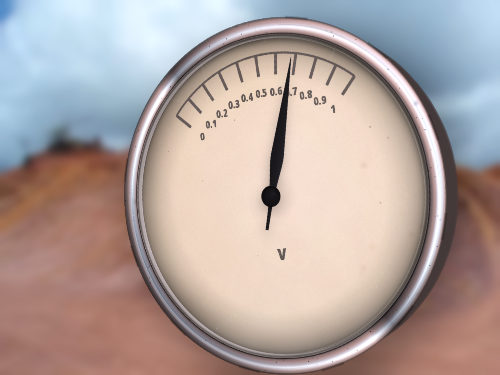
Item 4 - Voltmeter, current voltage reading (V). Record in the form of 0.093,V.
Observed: 0.7,V
